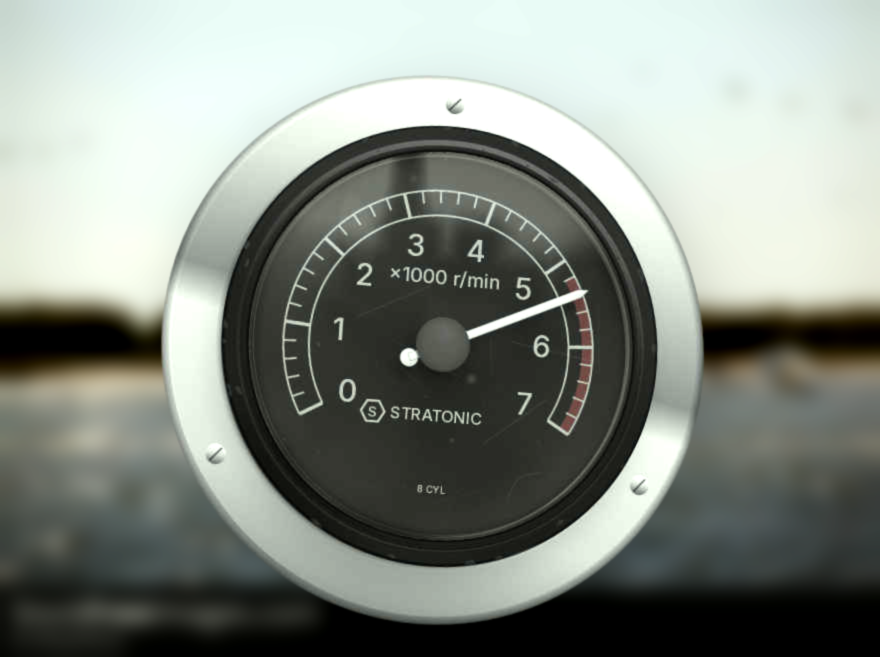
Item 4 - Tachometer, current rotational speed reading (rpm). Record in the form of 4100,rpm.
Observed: 5400,rpm
